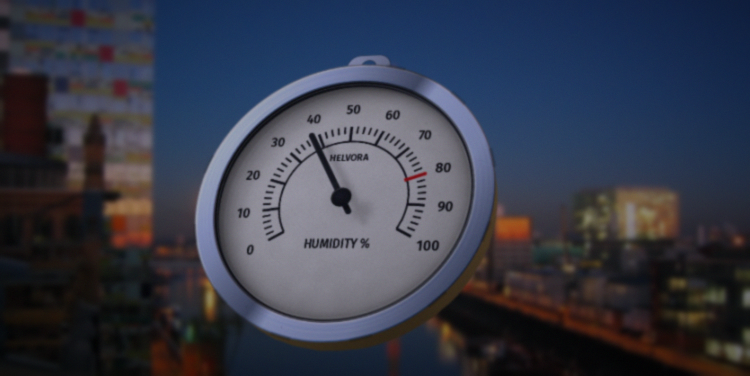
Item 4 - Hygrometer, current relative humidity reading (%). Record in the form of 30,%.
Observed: 38,%
